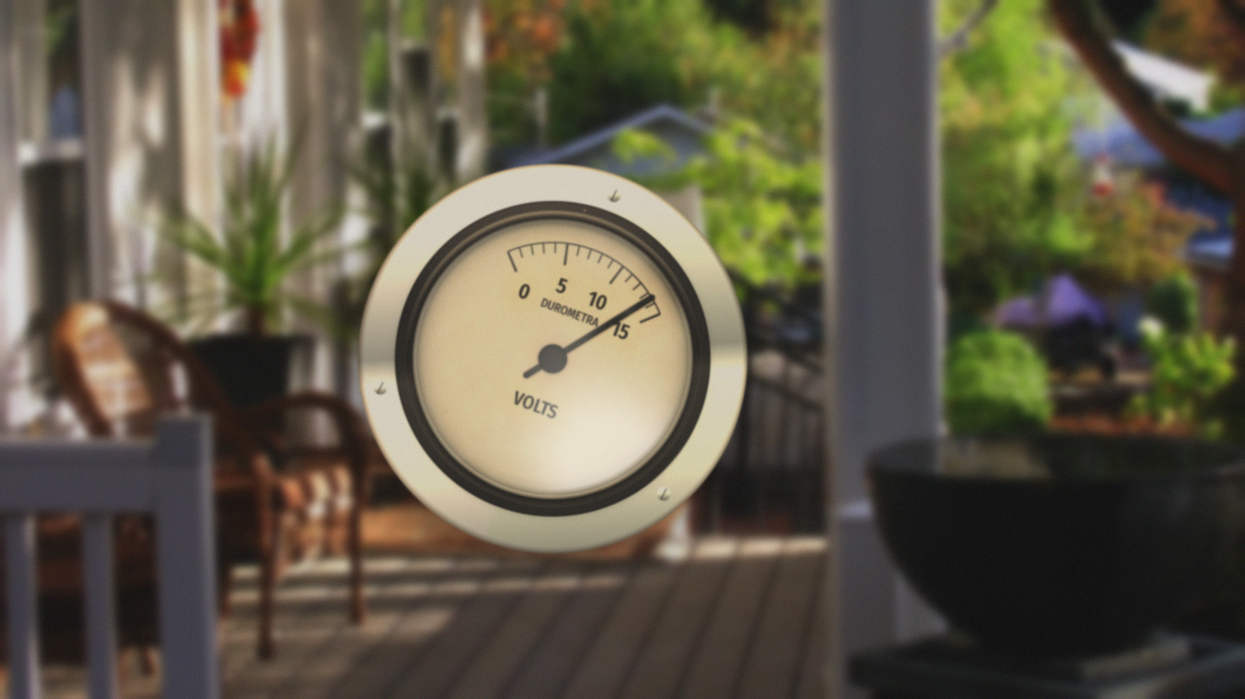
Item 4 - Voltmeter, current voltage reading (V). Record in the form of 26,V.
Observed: 13.5,V
